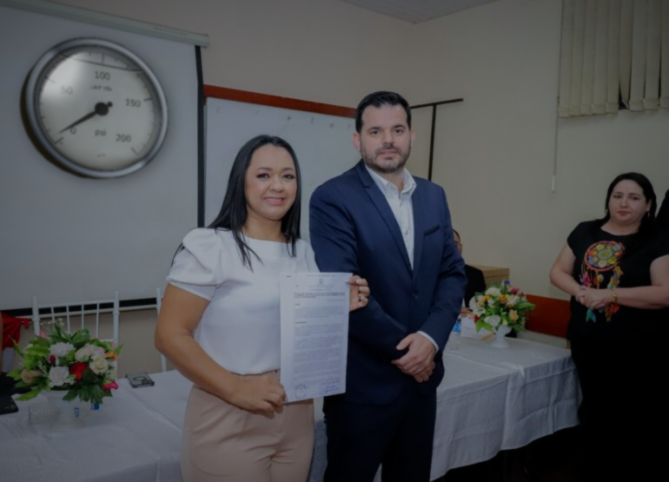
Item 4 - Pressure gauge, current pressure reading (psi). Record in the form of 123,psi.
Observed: 5,psi
